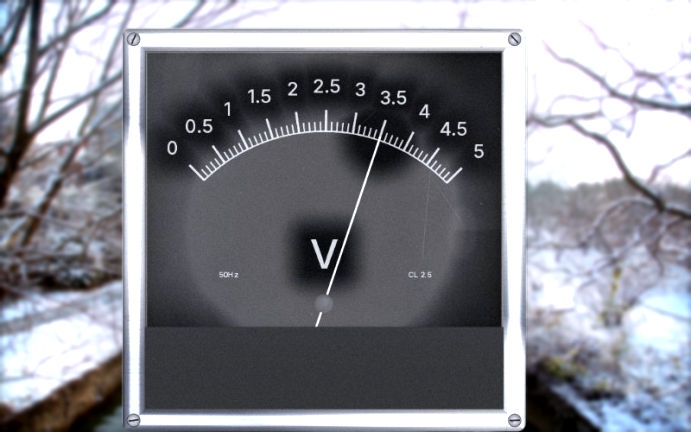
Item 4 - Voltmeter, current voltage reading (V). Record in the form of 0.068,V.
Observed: 3.5,V
